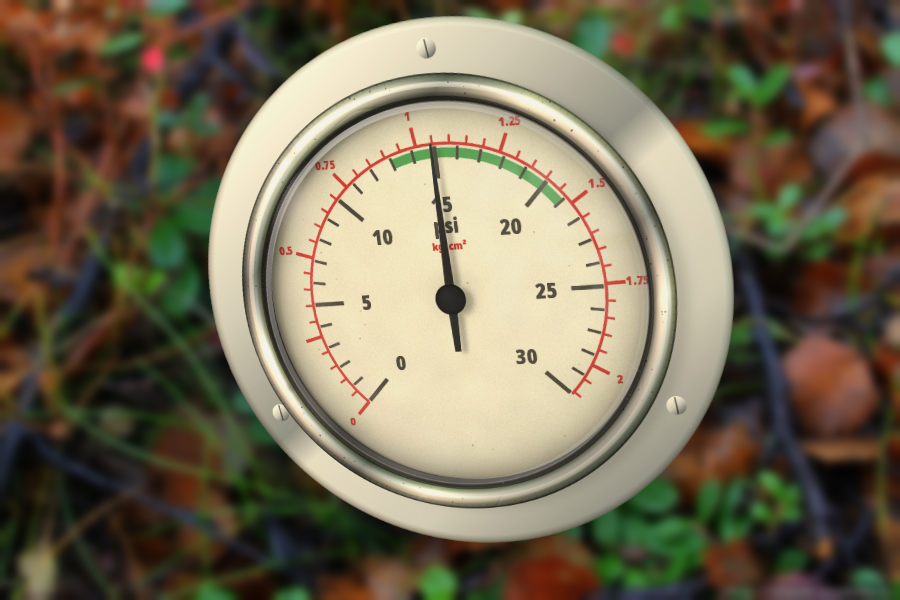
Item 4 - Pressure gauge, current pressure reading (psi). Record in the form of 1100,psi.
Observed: 15,psi
